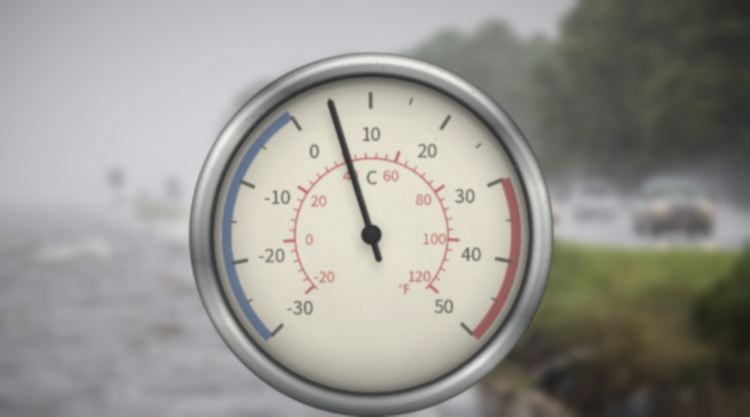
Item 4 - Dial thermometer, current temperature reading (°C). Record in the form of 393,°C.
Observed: 5,°C
